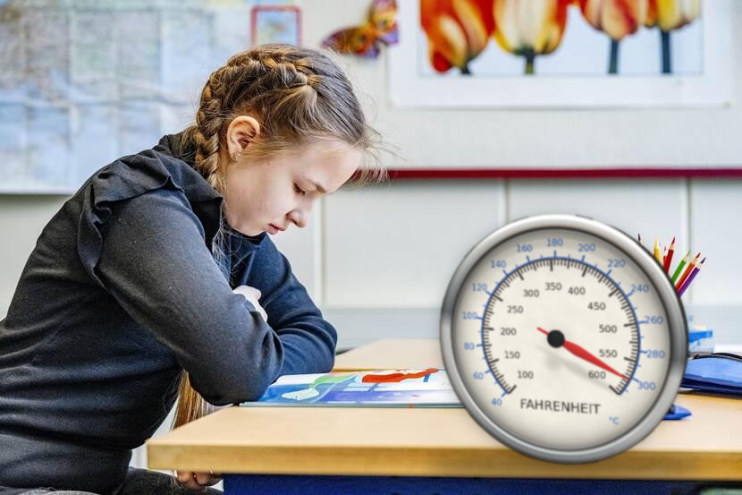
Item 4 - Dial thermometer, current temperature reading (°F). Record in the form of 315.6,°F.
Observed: 575,°F
